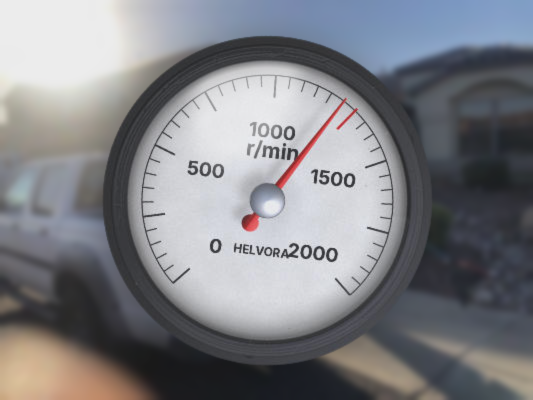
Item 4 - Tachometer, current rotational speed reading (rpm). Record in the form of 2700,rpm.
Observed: 1250,rpm
